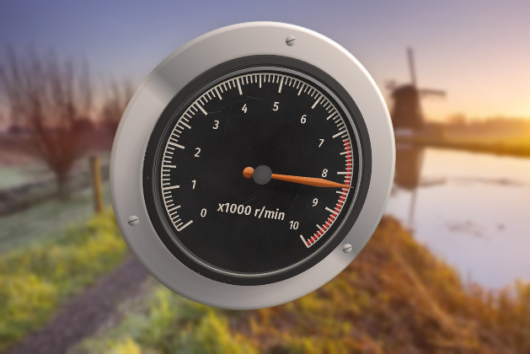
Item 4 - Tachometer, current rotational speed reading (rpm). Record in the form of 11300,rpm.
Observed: 8300,rpm
